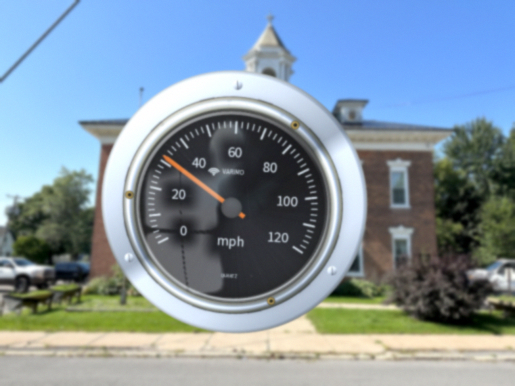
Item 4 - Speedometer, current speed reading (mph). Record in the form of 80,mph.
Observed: 32,mph
